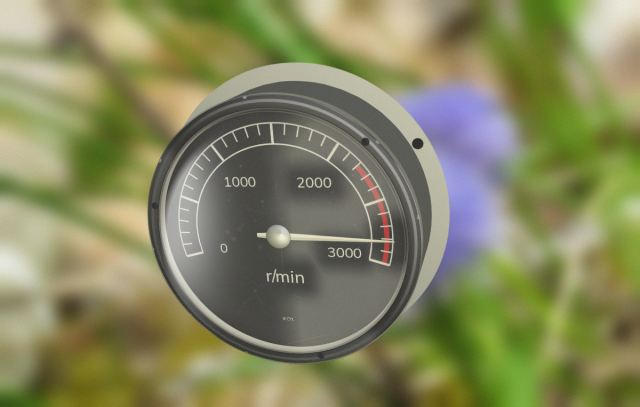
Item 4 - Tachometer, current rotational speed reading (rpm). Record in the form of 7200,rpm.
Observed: 2800,rpm
